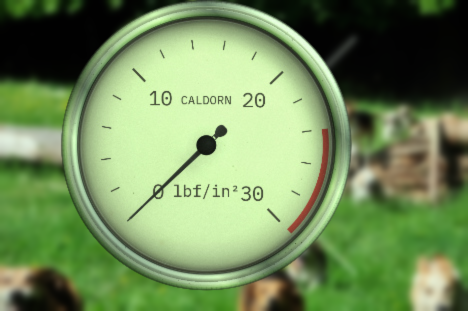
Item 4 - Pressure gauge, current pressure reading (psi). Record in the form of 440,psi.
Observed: 0,psi
